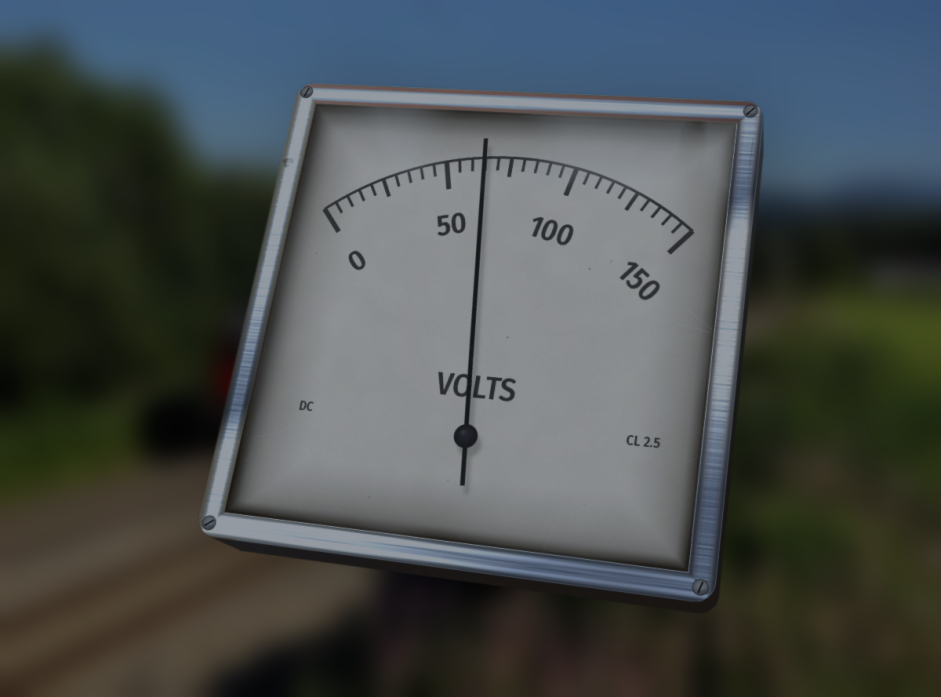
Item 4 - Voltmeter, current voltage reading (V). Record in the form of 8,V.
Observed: 65,V
